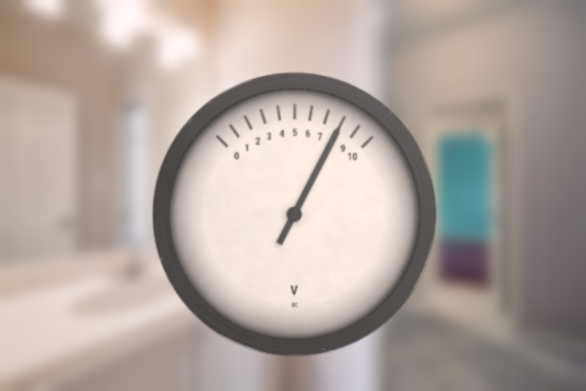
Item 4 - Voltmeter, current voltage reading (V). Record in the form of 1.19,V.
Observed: 8,V
